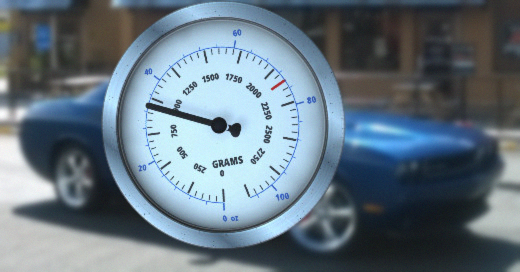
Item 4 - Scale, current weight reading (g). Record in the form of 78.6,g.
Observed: 950,g
